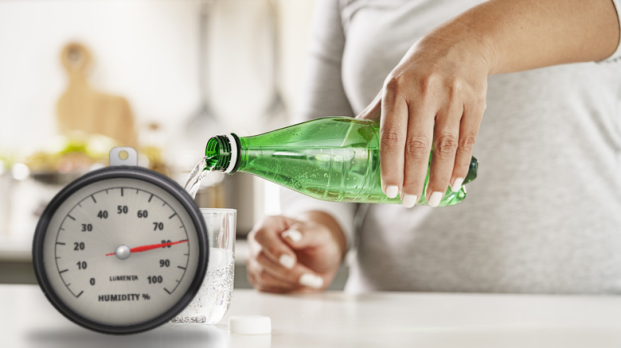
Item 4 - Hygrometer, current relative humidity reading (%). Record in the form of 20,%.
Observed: 80,%
